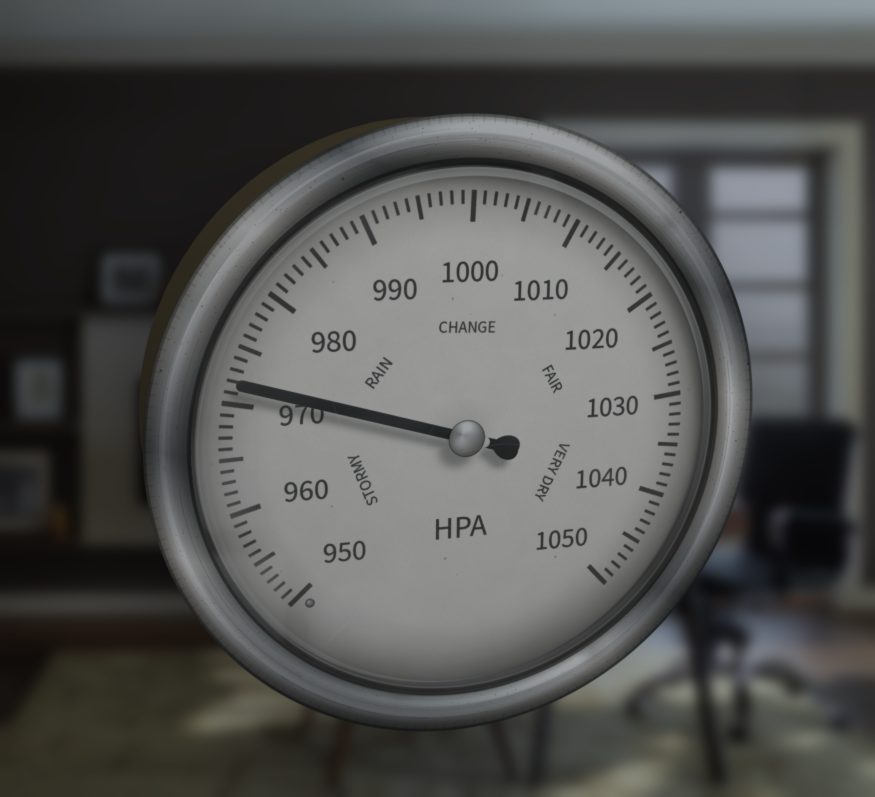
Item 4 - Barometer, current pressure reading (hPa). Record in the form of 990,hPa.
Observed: 972,hPa
